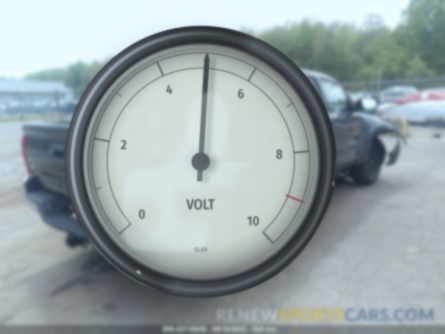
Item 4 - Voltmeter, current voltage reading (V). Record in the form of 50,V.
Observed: 5,V
